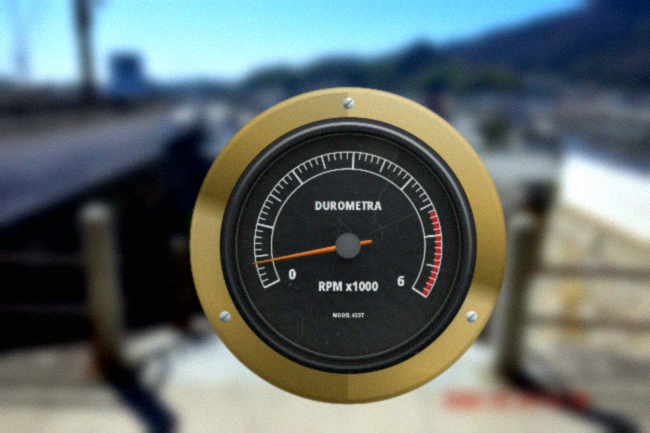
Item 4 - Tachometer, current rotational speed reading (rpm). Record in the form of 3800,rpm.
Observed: 400,rpm
